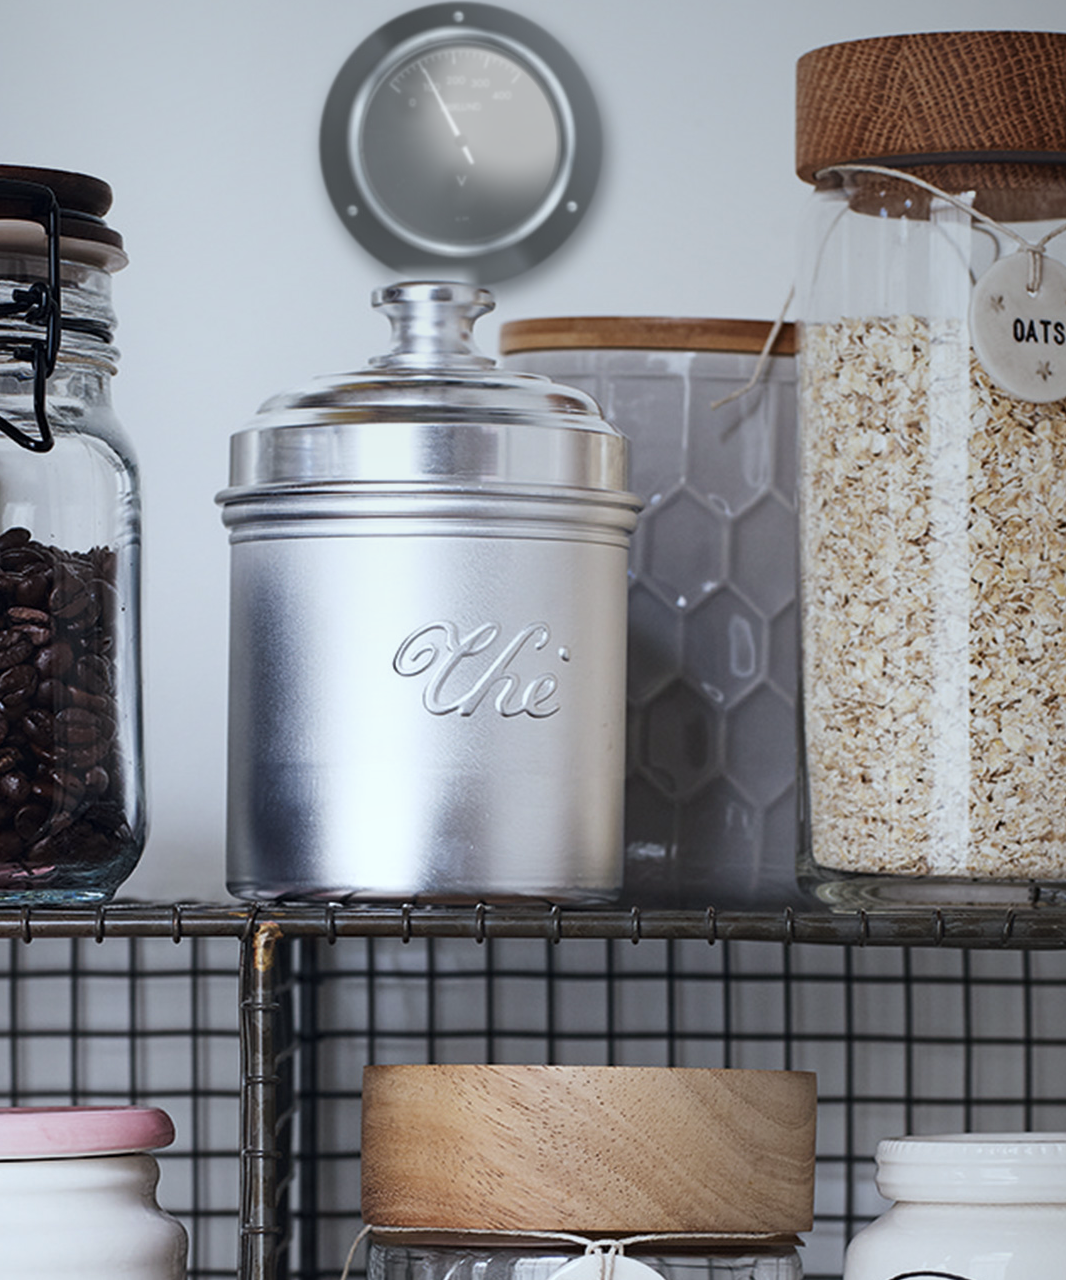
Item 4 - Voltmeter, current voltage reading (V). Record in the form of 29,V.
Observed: 100,V
